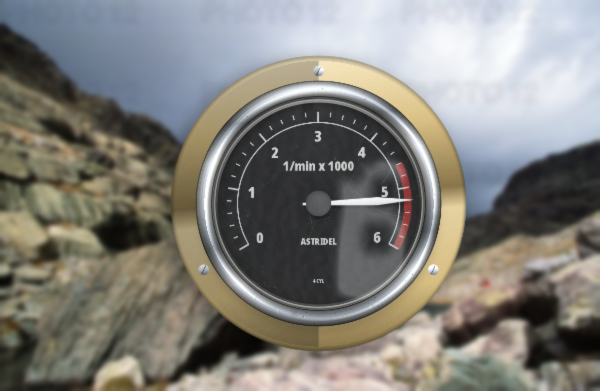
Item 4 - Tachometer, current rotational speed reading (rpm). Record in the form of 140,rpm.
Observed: 5200,rpm
